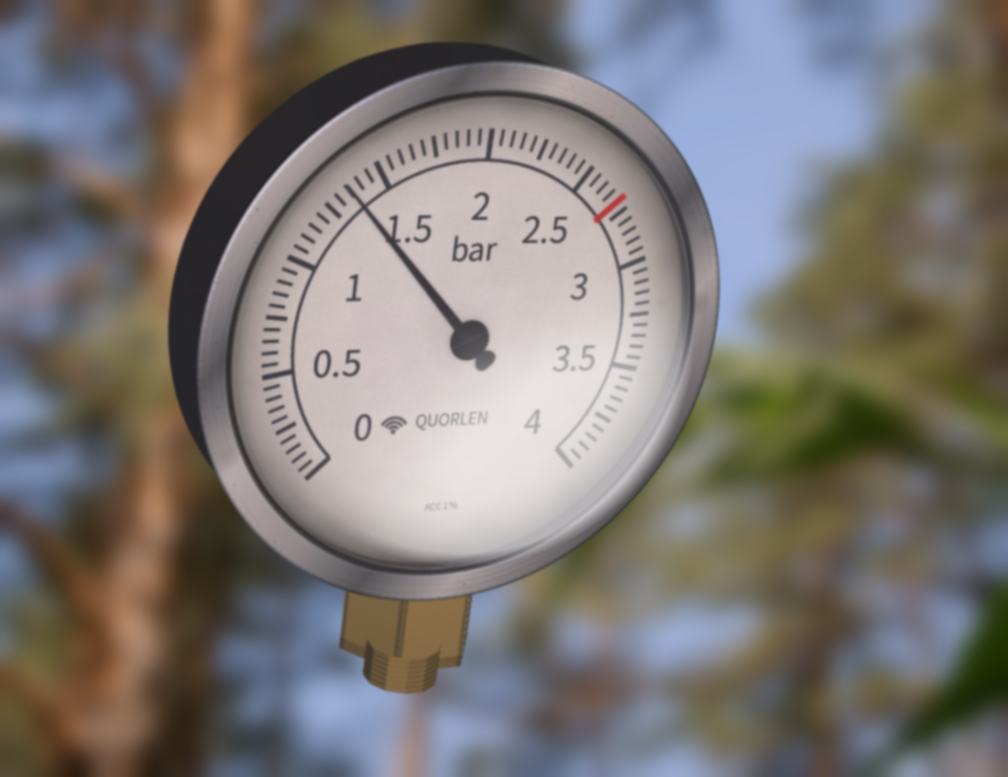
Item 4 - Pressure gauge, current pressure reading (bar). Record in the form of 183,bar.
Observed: 1.35,bar
